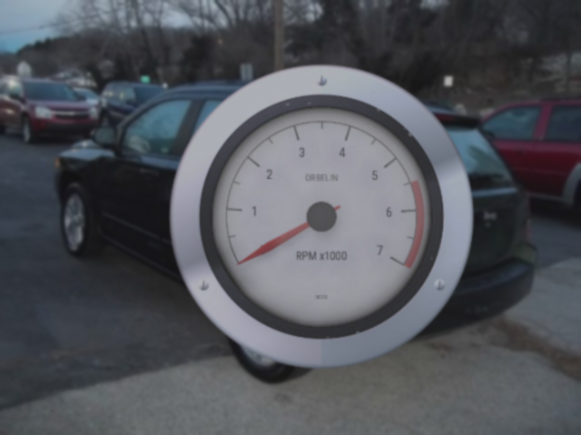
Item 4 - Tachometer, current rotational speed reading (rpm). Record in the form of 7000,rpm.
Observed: 0,rpm
